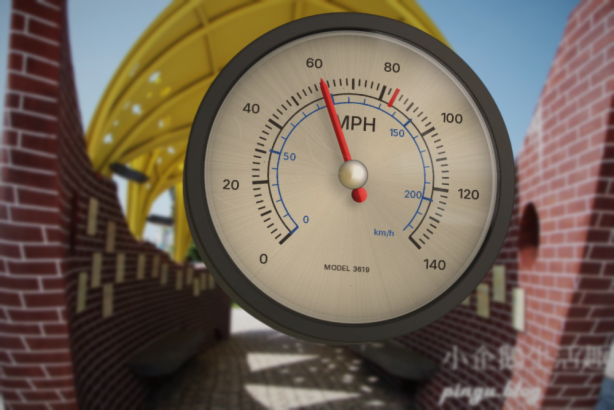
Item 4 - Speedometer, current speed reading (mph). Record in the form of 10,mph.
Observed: 60,mph
